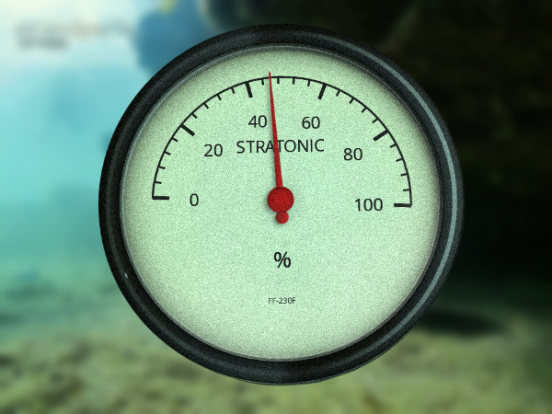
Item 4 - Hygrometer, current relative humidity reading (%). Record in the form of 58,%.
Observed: 46,%
